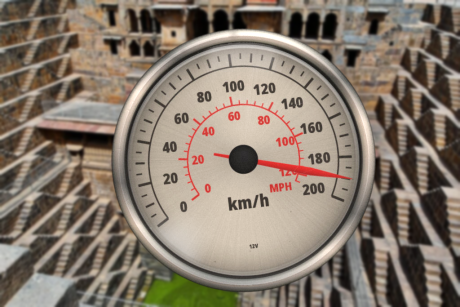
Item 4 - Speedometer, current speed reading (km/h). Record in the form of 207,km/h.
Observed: 190,km/h
